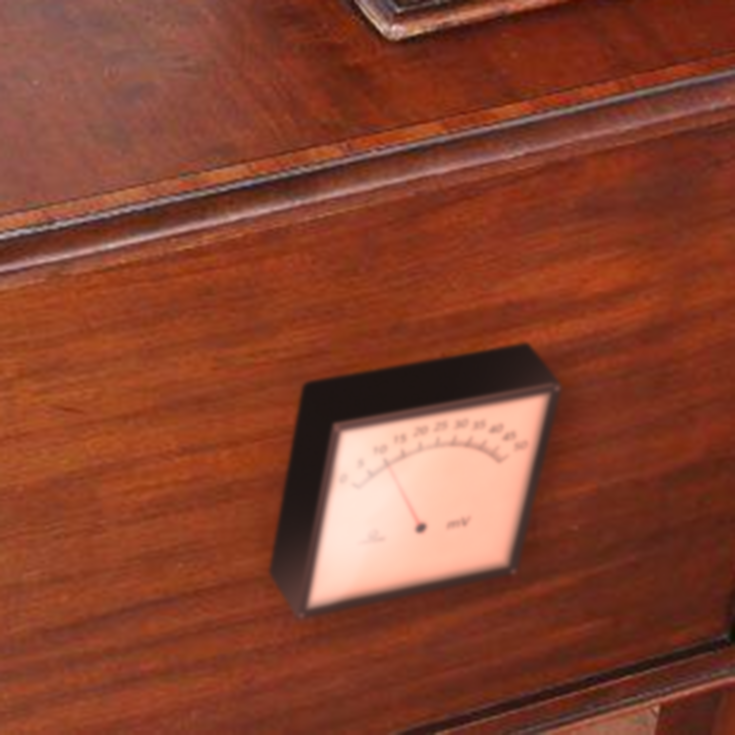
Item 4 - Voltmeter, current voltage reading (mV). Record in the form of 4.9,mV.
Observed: 10,mV
